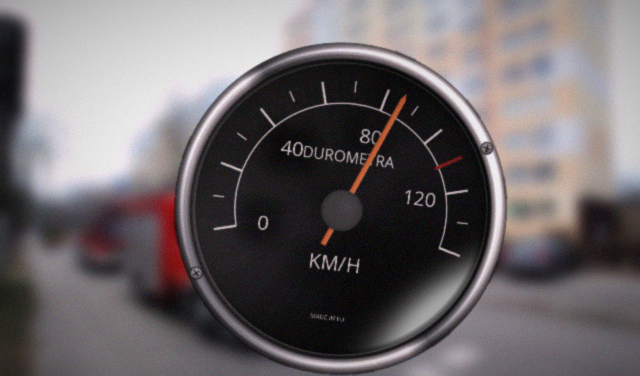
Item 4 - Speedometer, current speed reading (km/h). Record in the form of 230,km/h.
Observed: 85,km/h
